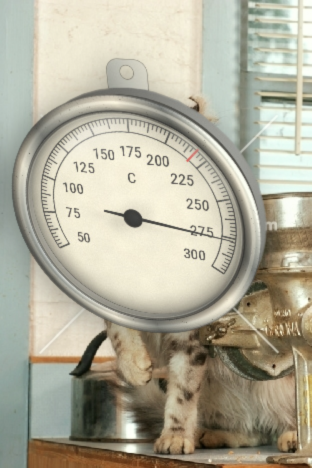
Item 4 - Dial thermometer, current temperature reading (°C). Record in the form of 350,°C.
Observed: 275,°C
